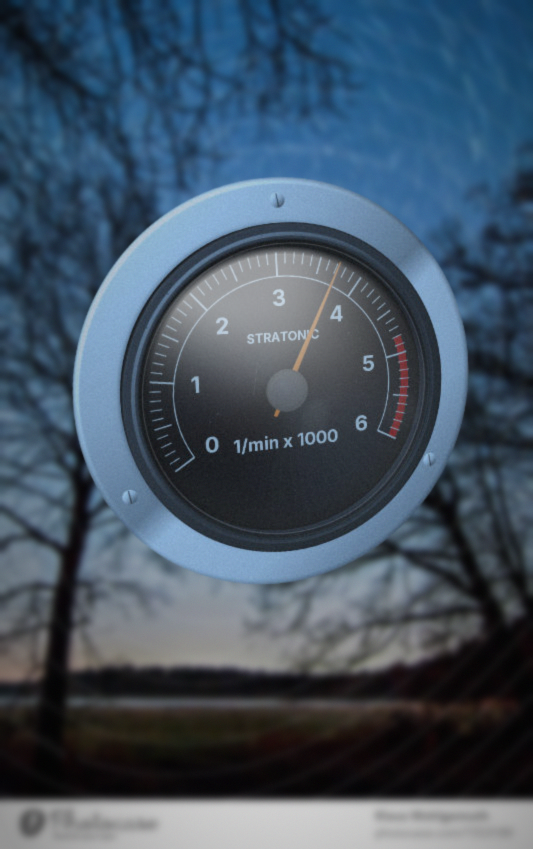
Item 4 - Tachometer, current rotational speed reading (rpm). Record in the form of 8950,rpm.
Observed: 3700,rpm
